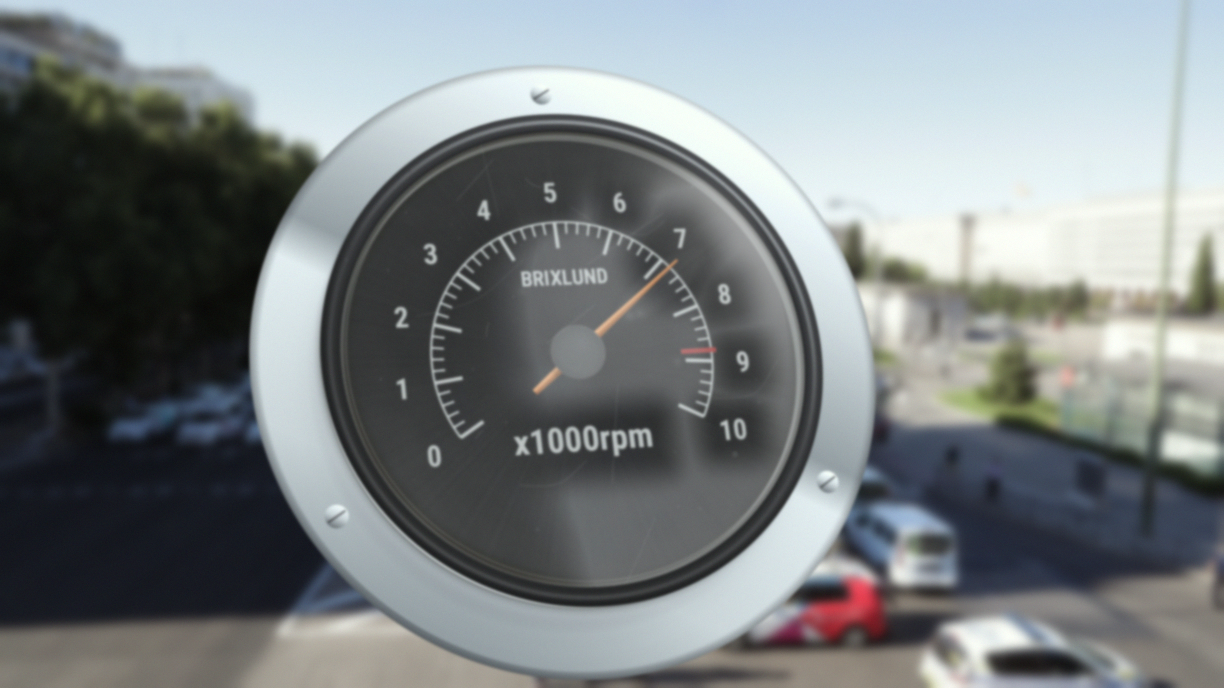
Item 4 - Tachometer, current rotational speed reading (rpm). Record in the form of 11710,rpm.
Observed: 7200,rpm
